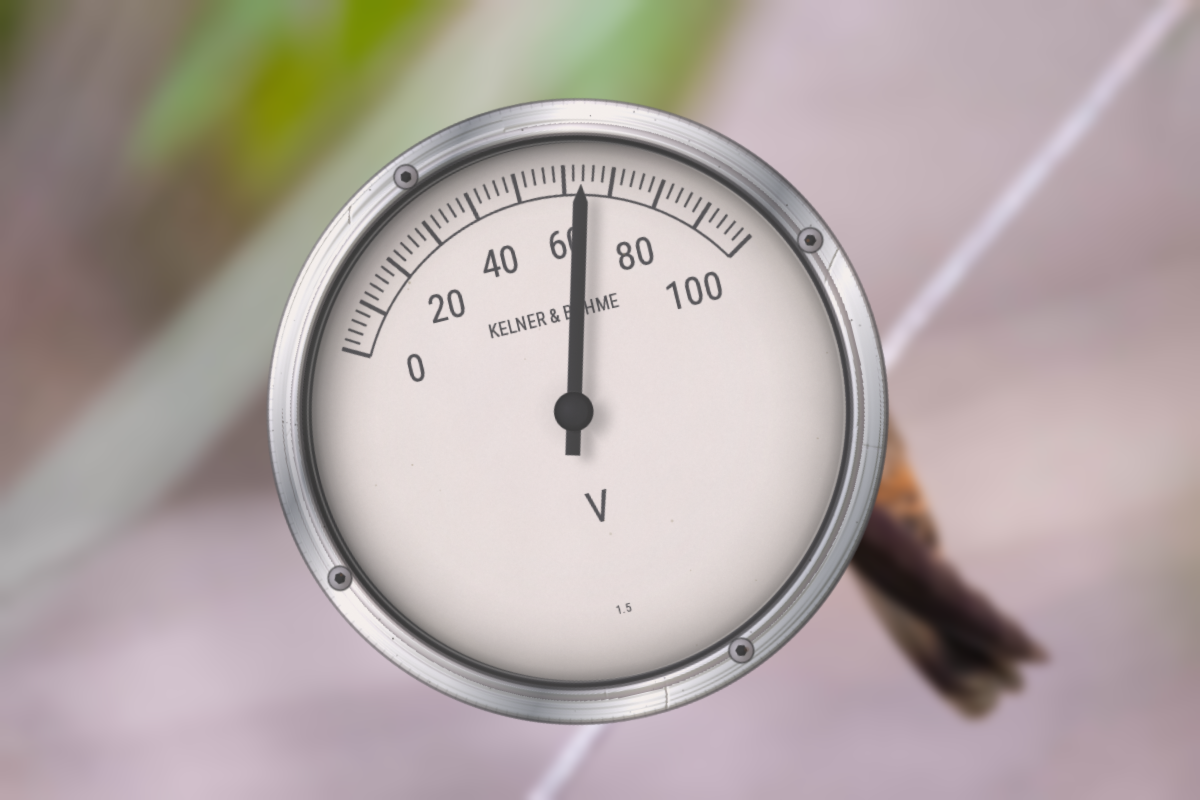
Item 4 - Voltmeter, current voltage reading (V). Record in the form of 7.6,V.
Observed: 64,V
